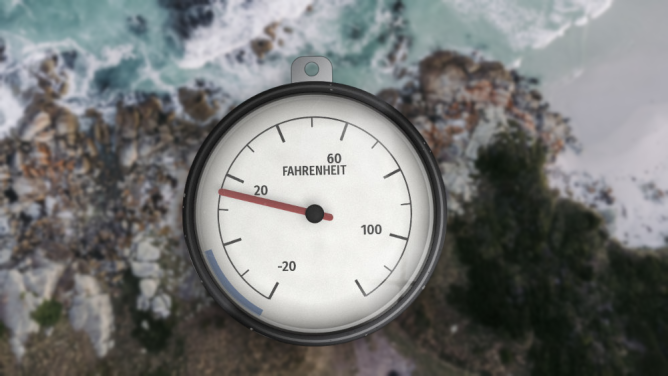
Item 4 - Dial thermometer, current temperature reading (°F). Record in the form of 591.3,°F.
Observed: 15,°F
